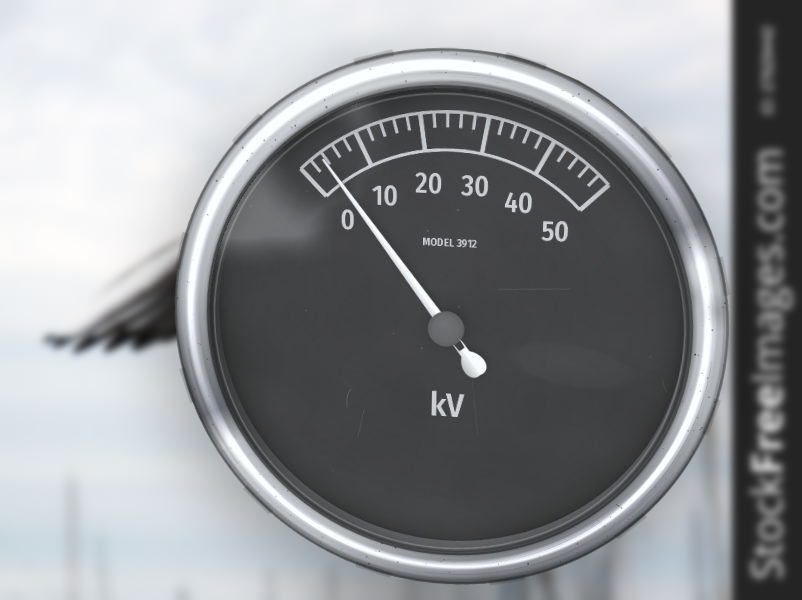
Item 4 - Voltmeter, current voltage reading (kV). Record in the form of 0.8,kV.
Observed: 4,kV
